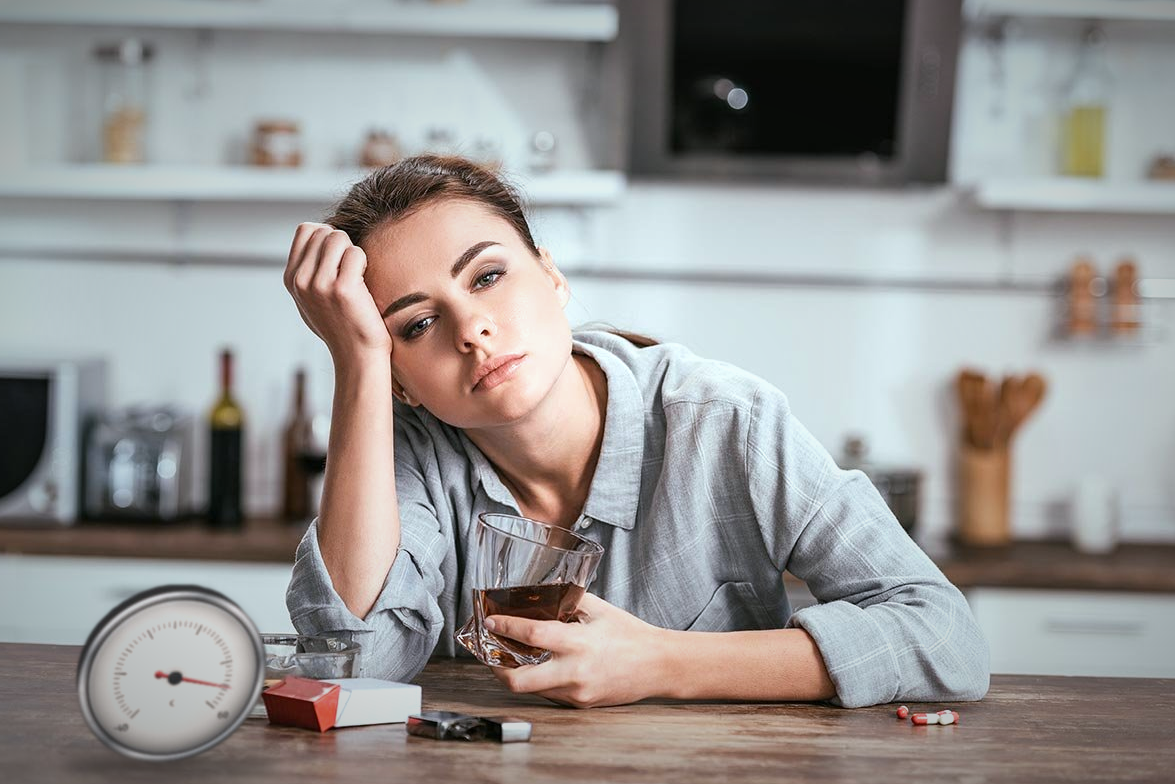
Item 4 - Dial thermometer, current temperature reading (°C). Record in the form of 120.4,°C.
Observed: 50,°C
